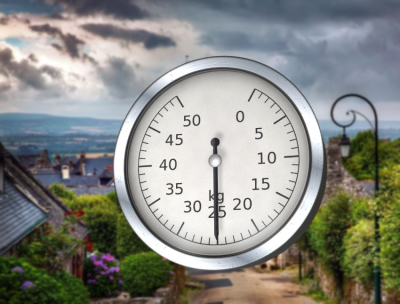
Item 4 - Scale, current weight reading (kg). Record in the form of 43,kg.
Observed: 25,kg
